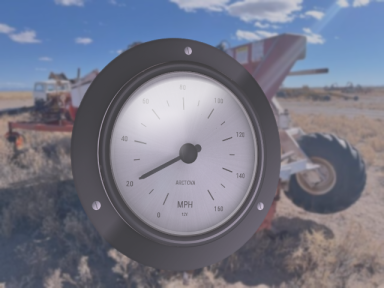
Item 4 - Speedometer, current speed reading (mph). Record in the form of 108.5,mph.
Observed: 20,mph
